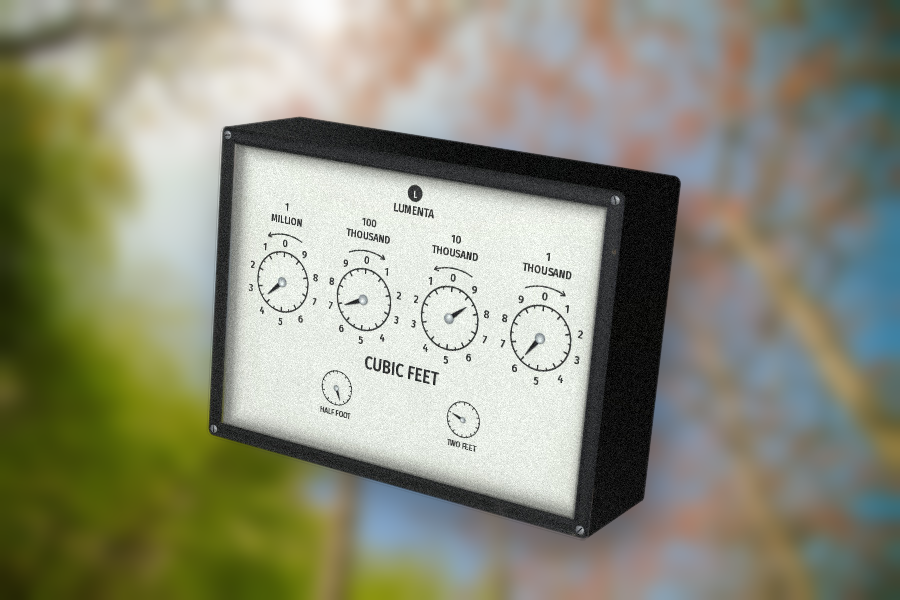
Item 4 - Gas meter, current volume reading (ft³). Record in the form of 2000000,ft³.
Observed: 368600,ft³
